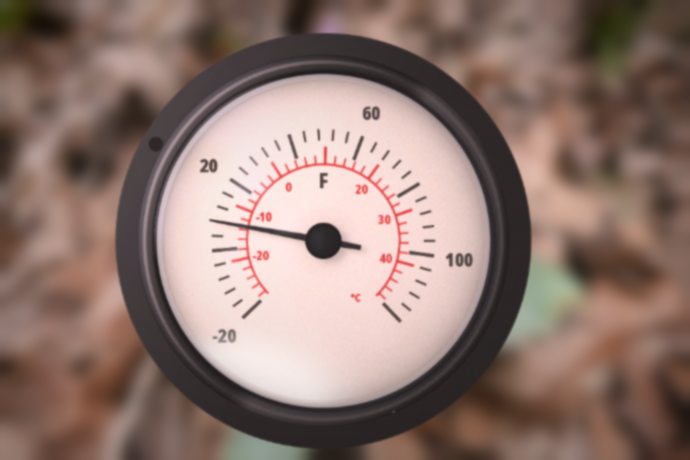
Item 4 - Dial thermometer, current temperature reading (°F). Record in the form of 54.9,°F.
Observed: 8,°F
